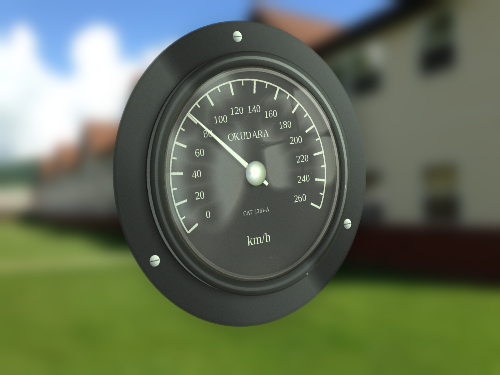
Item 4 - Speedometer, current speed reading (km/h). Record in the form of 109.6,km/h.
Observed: 80,km/h
